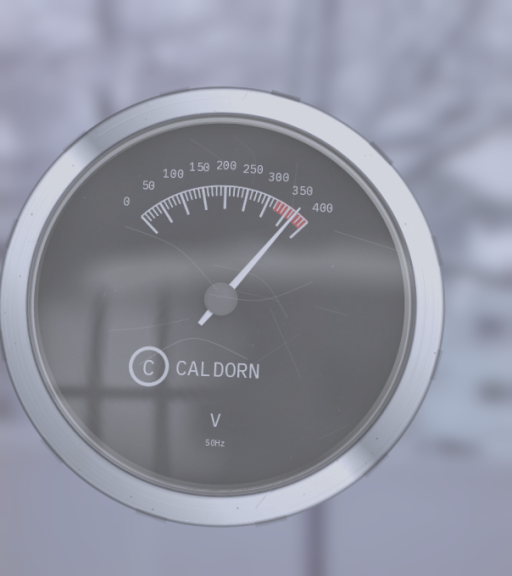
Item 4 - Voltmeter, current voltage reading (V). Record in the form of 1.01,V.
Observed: 370,V
